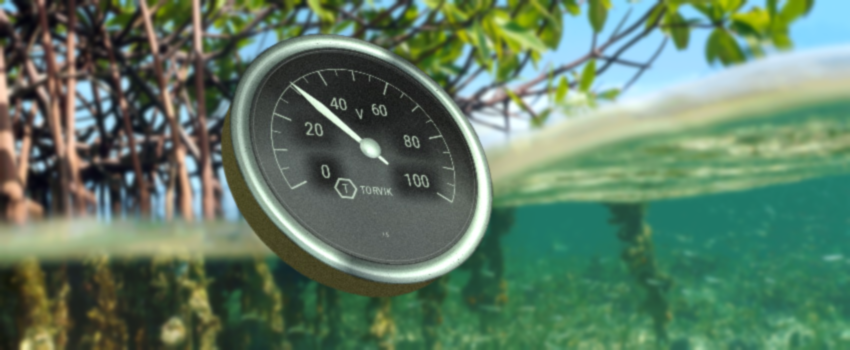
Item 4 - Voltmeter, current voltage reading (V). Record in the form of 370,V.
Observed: 30,V
